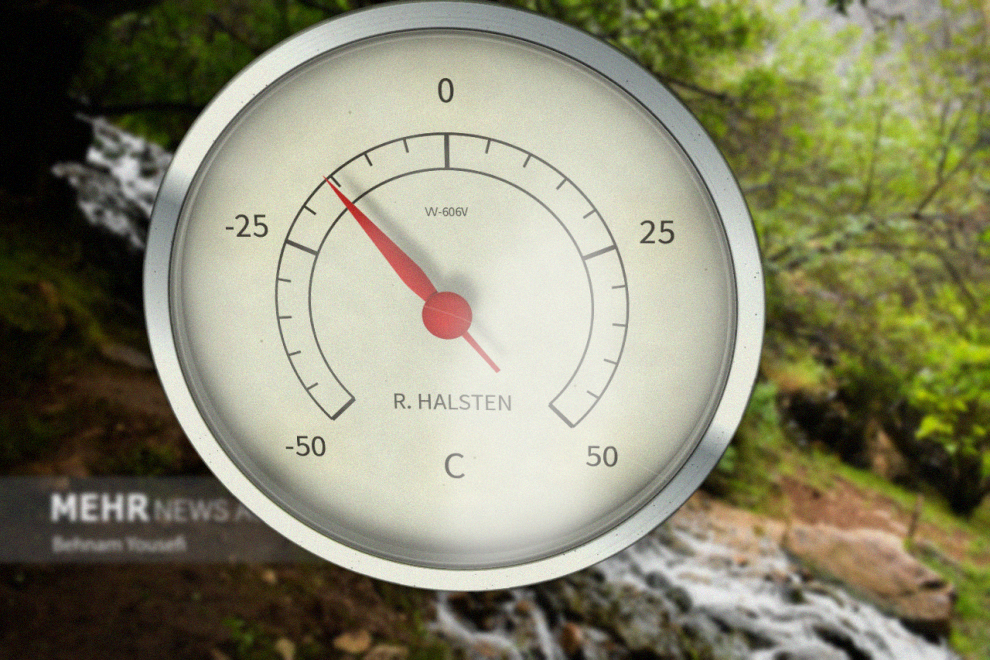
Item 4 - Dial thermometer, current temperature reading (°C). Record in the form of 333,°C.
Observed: -15,°C
